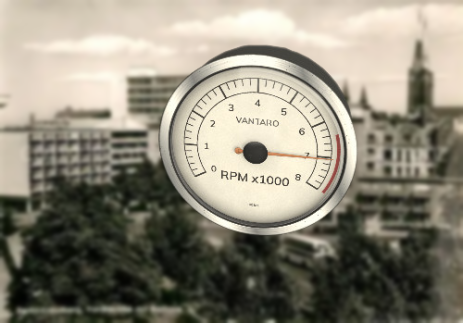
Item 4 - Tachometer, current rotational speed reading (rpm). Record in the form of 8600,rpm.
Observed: 7000,rpm
